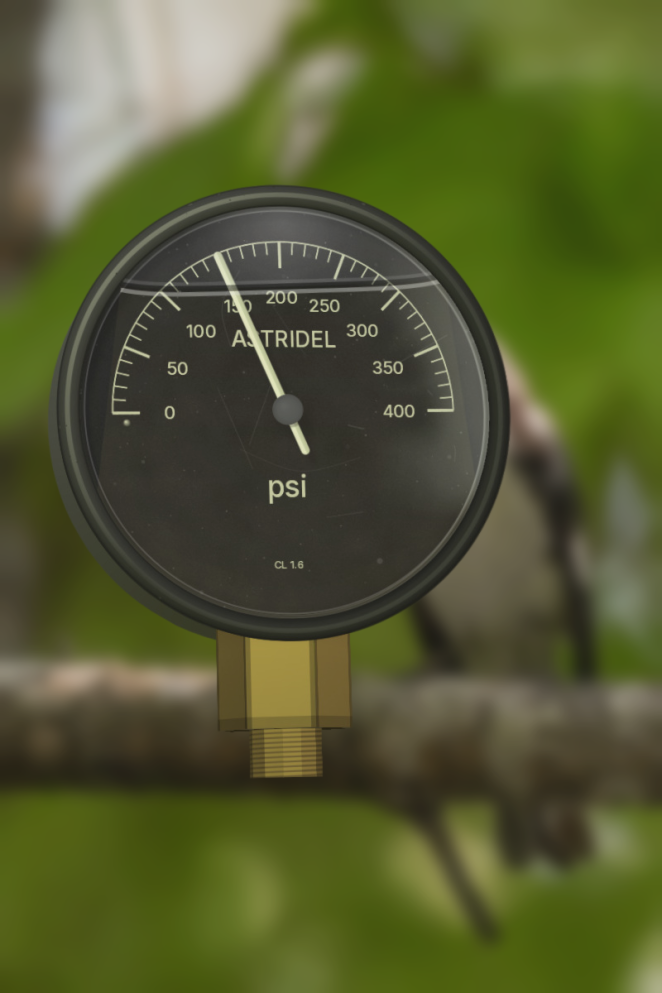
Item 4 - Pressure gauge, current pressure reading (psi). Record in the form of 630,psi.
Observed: 150,psi
